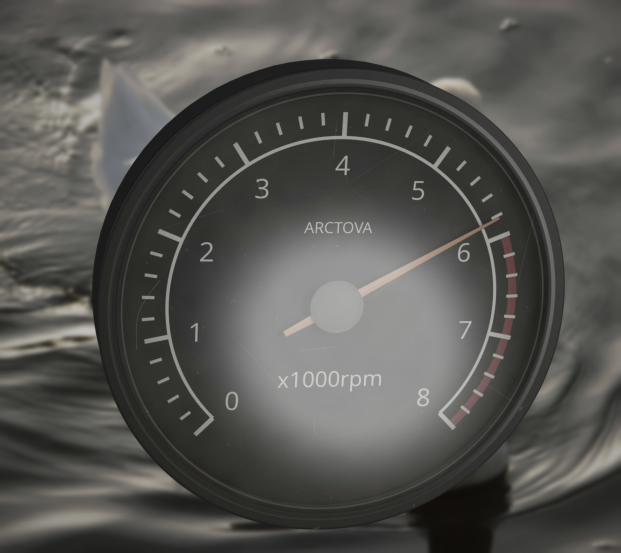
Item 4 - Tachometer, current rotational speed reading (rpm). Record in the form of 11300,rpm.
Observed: 5800,rpm
